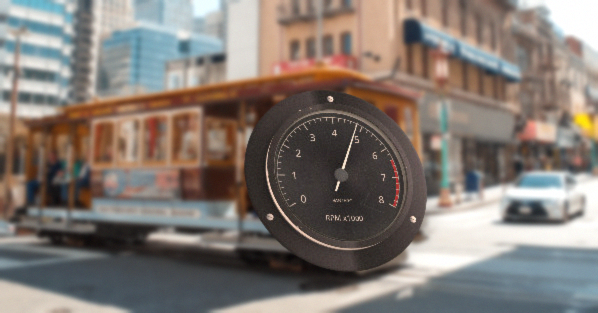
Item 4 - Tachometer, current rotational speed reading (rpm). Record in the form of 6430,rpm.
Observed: 4800,rpm
